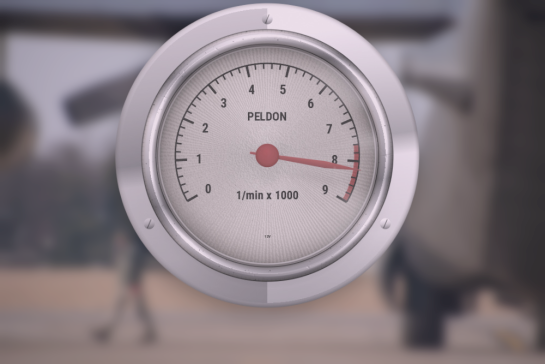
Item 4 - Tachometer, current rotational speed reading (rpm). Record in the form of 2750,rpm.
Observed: 8200,rpm
